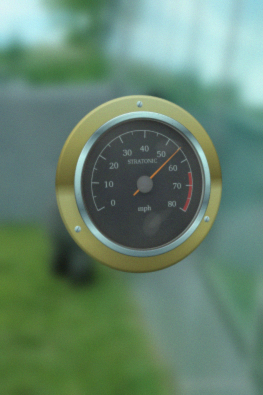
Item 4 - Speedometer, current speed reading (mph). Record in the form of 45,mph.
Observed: 55,mph
